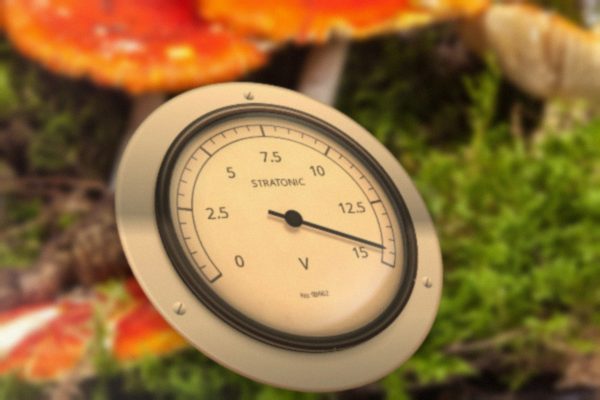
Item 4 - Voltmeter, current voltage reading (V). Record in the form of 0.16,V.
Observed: 14.5,V
